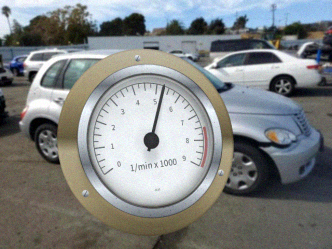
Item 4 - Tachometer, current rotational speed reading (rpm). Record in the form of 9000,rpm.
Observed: 5250,rpm
